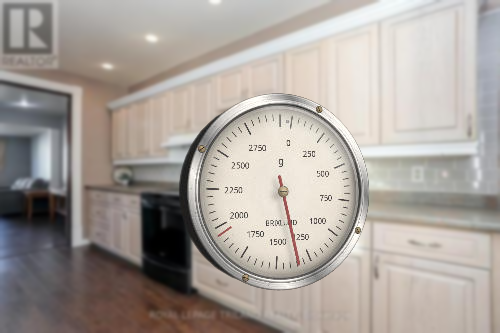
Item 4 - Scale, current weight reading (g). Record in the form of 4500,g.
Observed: 1350,g
